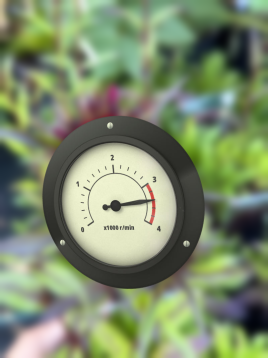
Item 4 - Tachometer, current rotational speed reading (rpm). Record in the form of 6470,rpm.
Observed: 3400,rpm
